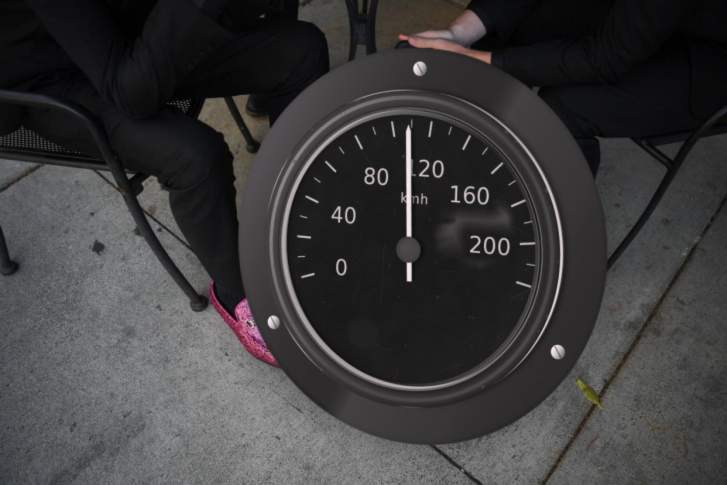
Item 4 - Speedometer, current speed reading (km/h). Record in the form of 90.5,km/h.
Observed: 110,km/h
